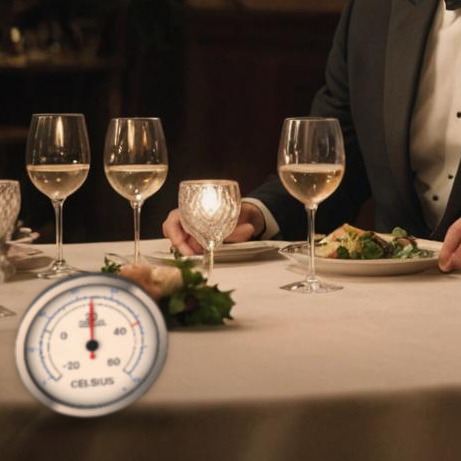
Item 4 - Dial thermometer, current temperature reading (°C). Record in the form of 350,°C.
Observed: 20,°C
